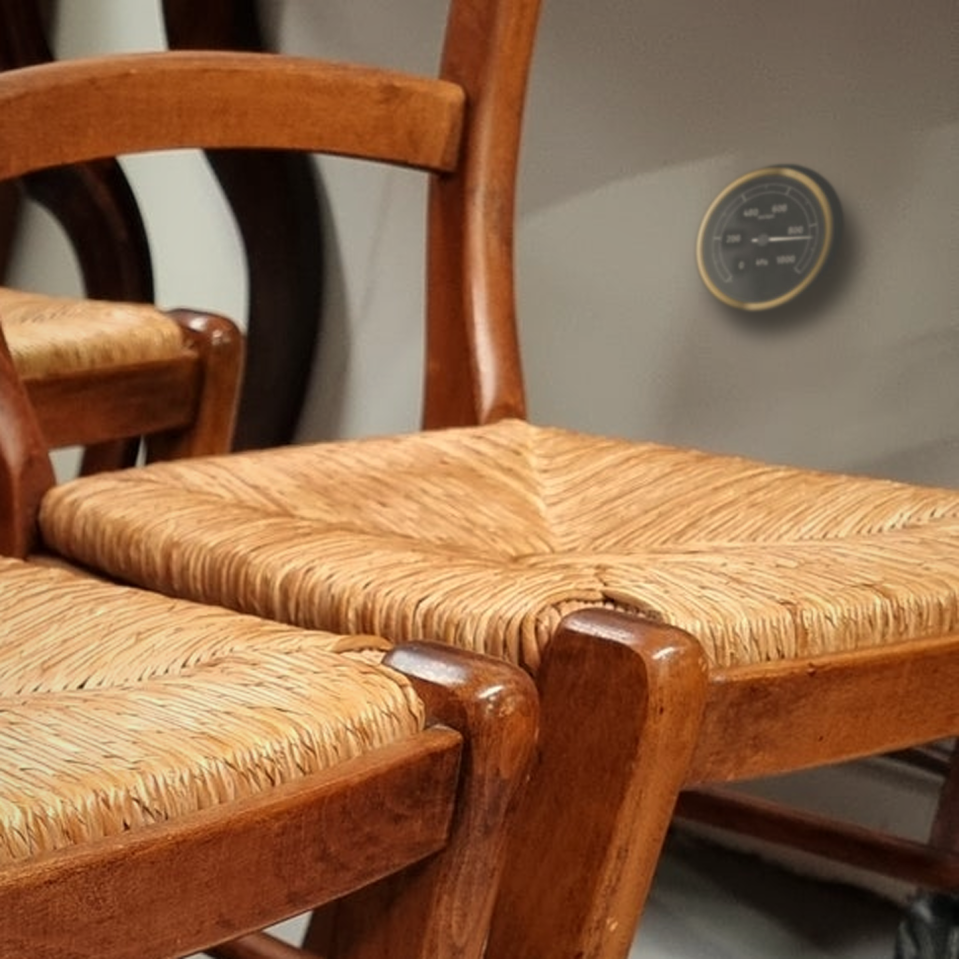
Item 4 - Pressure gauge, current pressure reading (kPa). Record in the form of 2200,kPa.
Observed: 850,kPa
